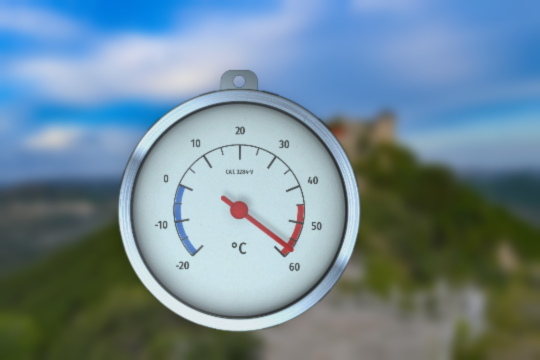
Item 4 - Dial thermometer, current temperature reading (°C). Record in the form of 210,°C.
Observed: 57.5,°C
